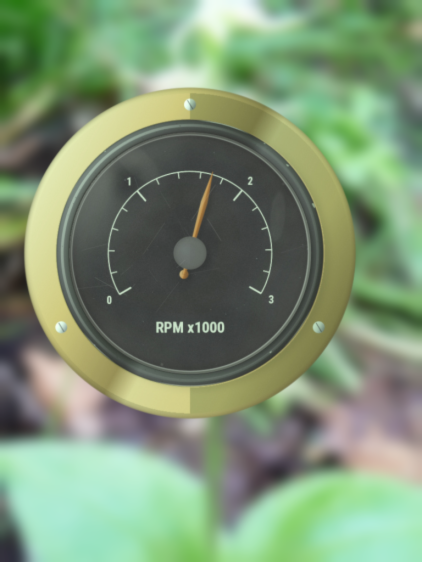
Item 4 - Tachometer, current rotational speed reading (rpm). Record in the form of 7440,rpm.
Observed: 1700,rpm
